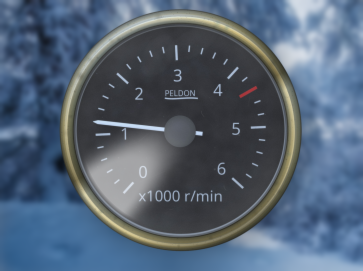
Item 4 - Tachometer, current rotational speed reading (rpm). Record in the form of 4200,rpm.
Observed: 1200,rpm
